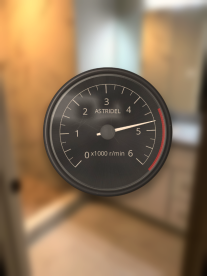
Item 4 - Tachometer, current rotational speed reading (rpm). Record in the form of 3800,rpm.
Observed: 4750,rpm
